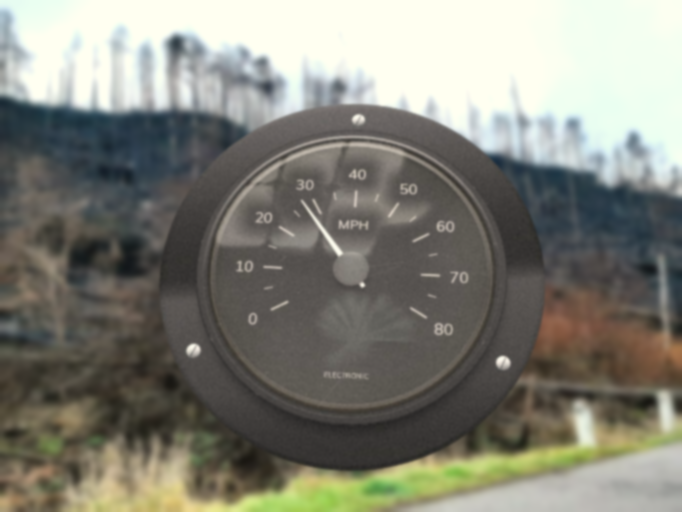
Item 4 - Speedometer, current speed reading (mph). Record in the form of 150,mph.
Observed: 27.5,mph
